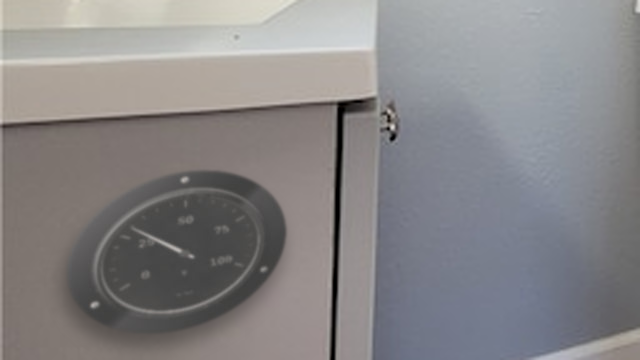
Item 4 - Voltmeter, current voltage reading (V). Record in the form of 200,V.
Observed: 30,V
